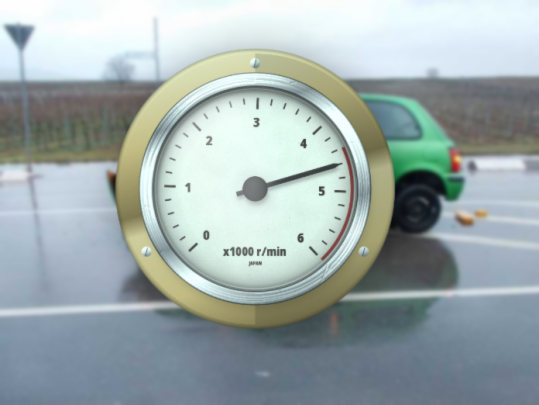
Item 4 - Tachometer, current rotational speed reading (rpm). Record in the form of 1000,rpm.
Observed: 4600,rpm
